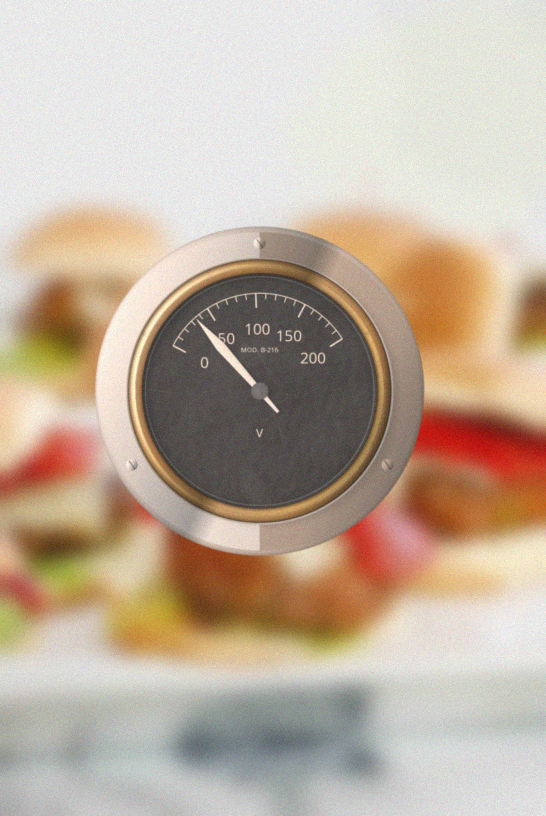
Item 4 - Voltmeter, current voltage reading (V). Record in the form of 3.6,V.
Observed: 35,V
